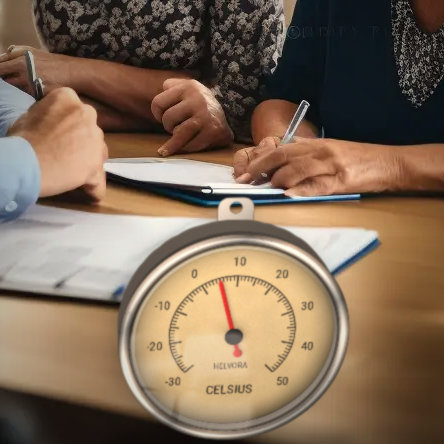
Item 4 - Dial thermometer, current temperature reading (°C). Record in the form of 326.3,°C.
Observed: 5,°C
